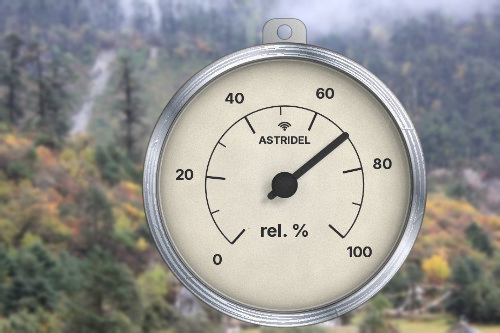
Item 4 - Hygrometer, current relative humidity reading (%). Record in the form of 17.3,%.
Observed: 70,%
